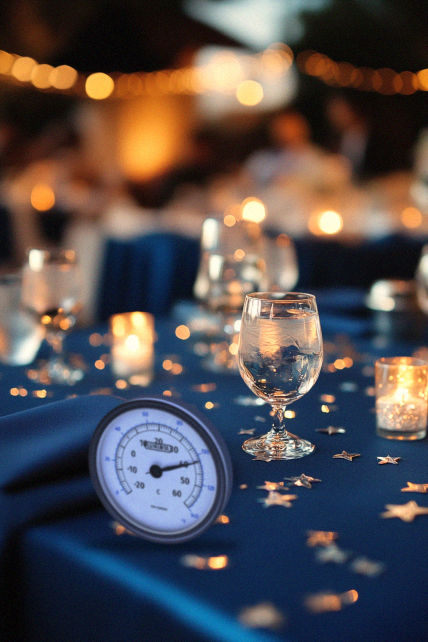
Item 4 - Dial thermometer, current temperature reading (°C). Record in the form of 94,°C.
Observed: 40,°C
